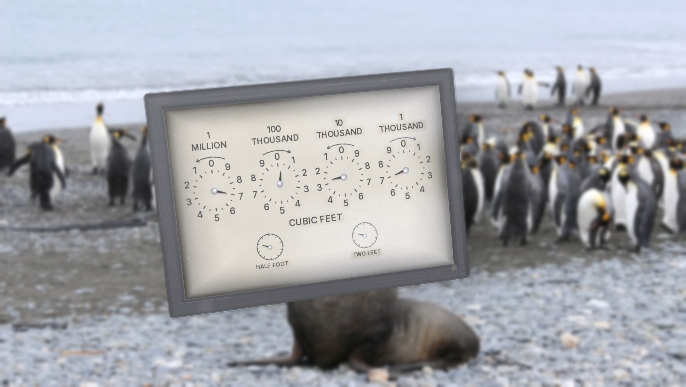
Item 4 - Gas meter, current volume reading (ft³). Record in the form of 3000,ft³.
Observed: 702700,ft³
